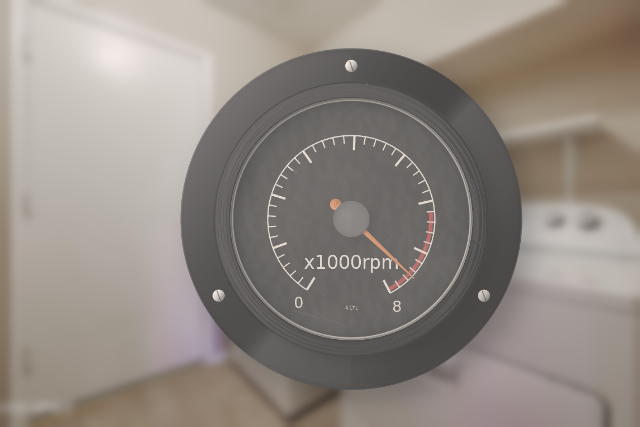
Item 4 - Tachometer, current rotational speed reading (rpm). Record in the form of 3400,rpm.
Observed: 7500,rpm
